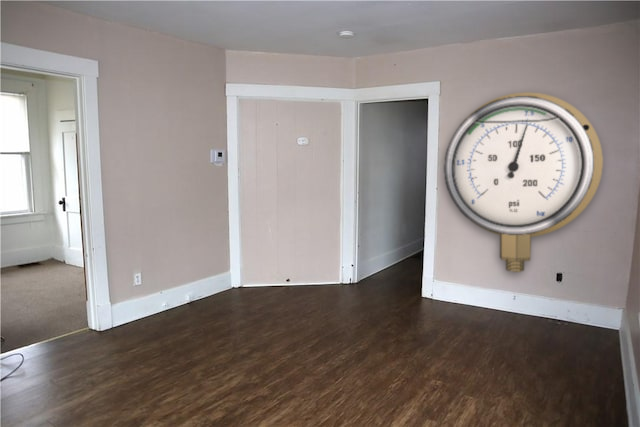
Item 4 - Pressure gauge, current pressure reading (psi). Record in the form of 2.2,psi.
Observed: 110,psi
